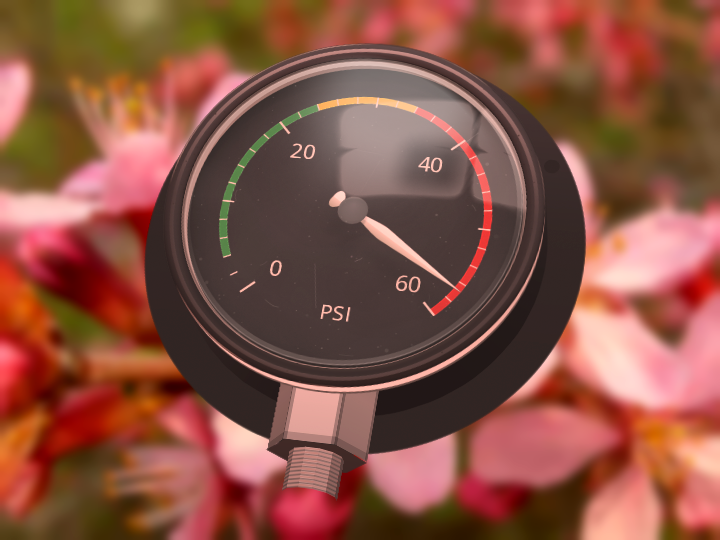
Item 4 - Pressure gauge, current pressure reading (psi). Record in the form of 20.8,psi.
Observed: 57,psi
